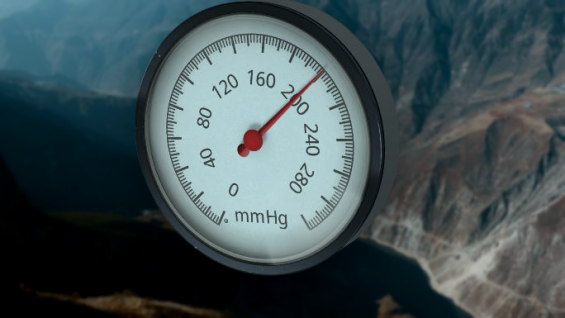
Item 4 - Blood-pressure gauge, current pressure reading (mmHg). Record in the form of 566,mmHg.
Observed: 200,mmHg
